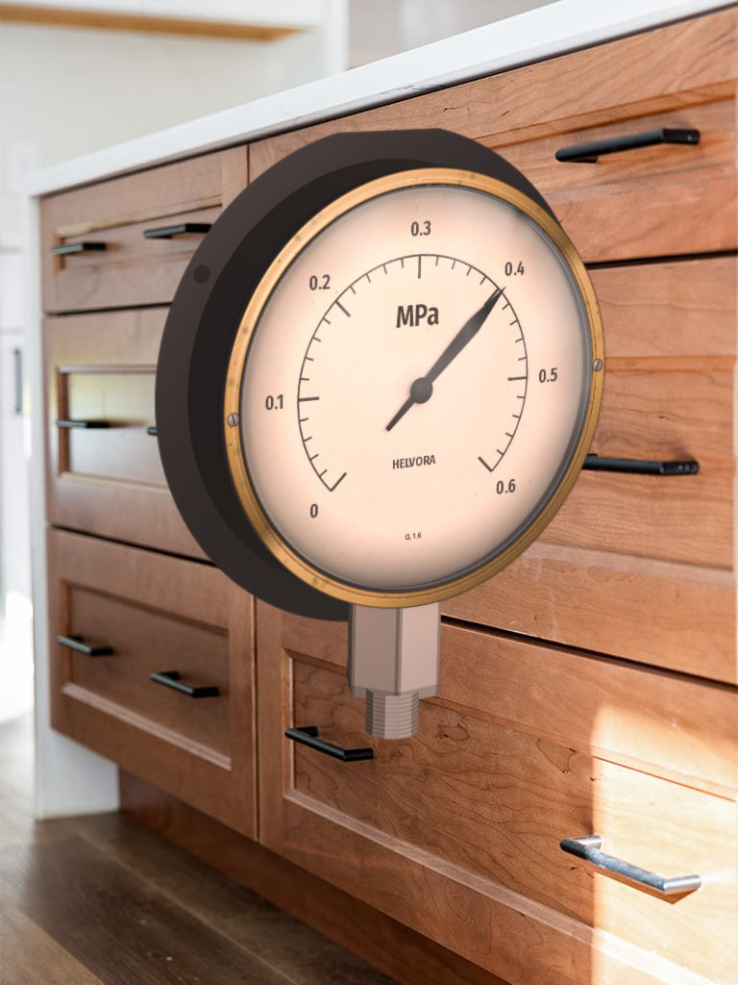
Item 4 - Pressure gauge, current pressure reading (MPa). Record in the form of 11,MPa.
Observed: 0.4,MPa
